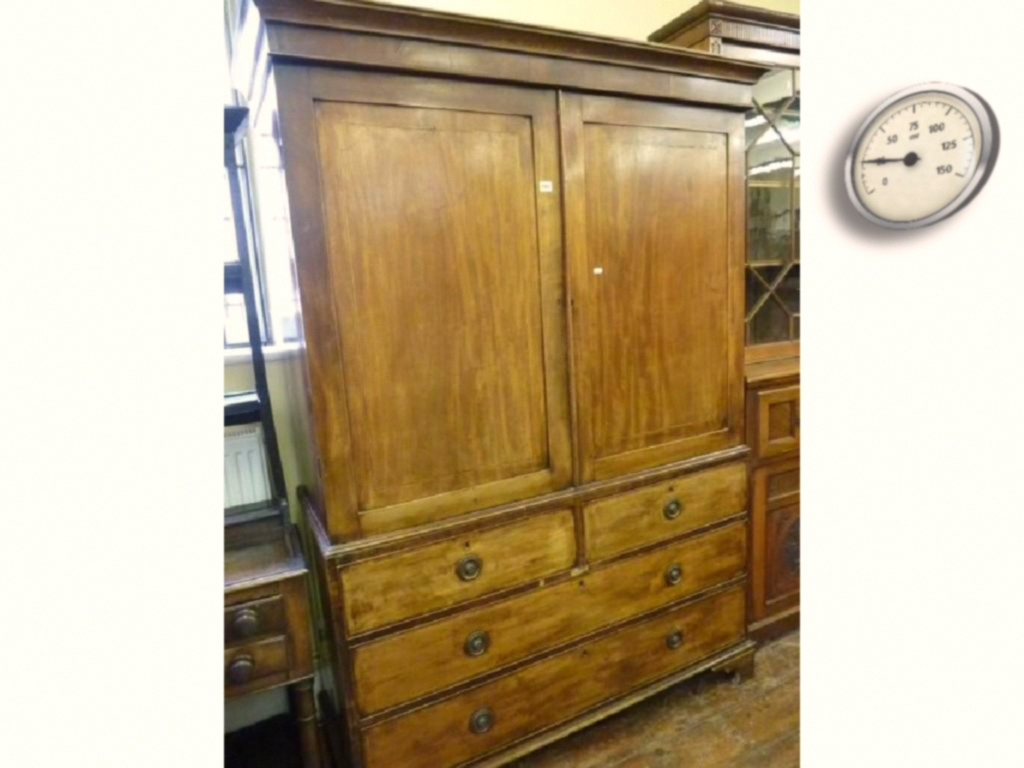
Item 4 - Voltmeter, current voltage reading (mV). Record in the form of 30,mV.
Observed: 25,mV
